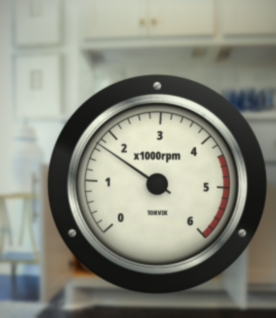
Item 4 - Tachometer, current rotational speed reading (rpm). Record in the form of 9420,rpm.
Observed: 1700,rpm
